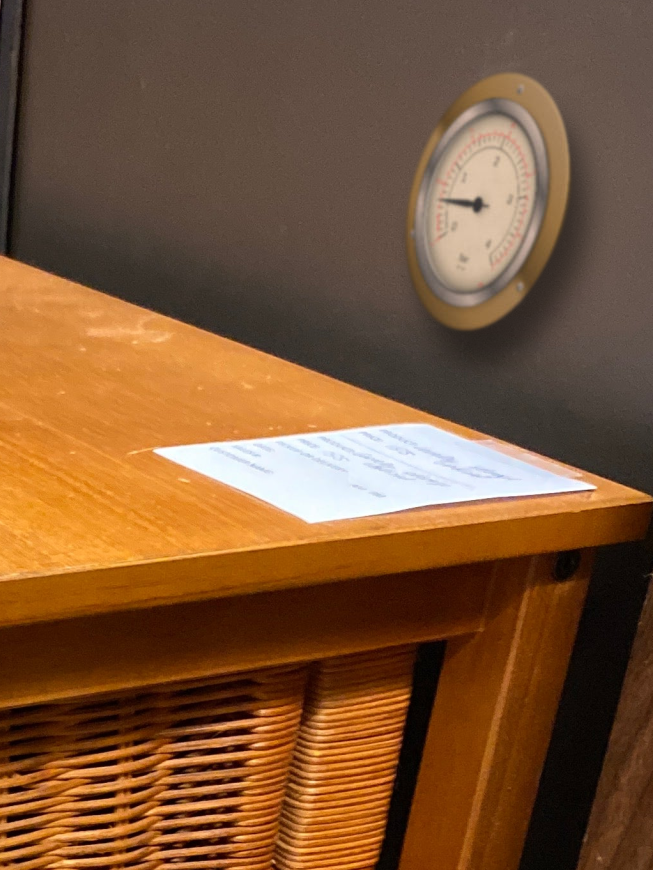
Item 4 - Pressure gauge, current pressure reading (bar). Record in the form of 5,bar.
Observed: 0.5,bar
